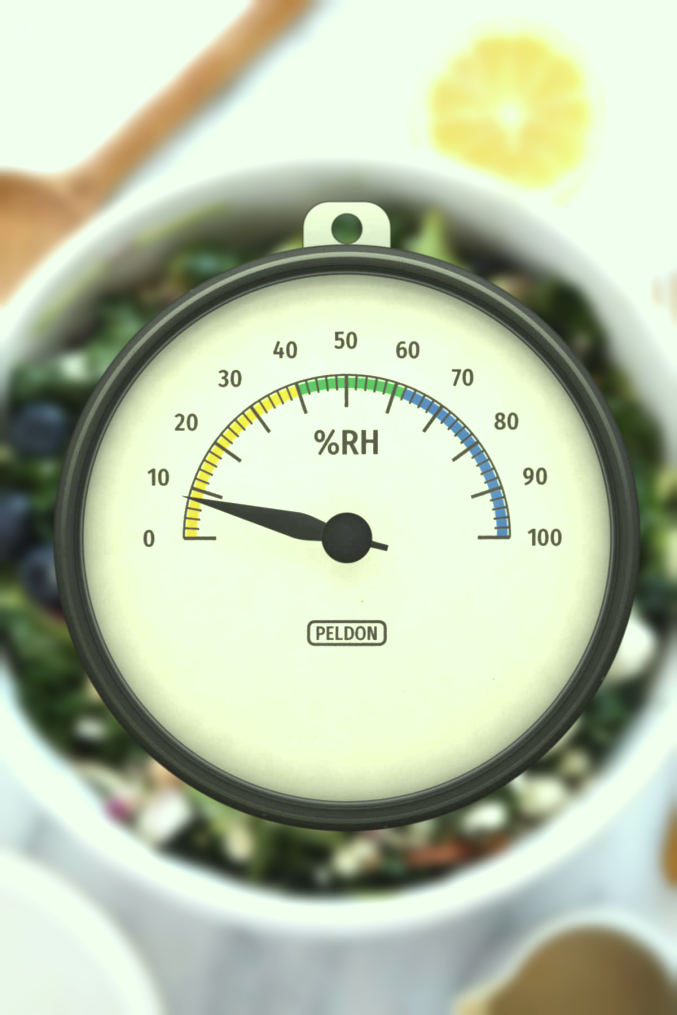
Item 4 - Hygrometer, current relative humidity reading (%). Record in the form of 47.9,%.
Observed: 8,%
